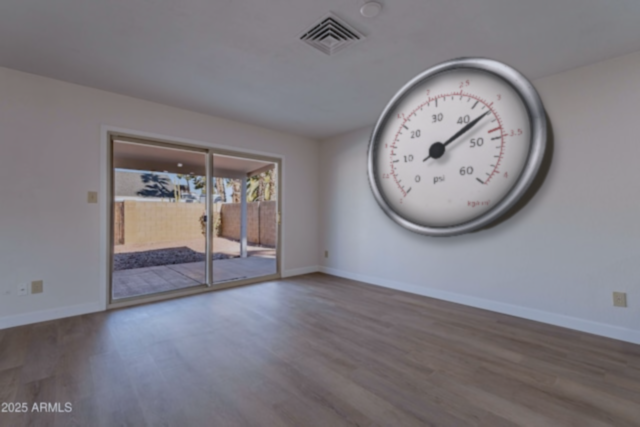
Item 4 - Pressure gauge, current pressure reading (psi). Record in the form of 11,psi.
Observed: 44,psi
